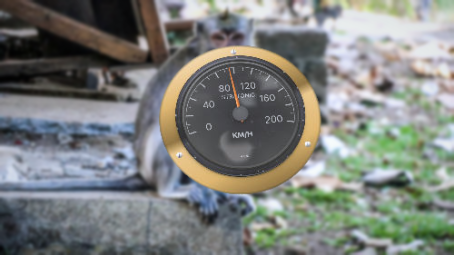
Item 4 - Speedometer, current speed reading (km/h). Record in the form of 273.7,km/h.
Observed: 95,km/h
